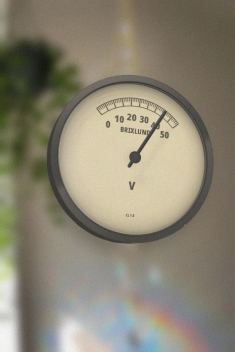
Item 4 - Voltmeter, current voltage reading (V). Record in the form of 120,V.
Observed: 40,V
